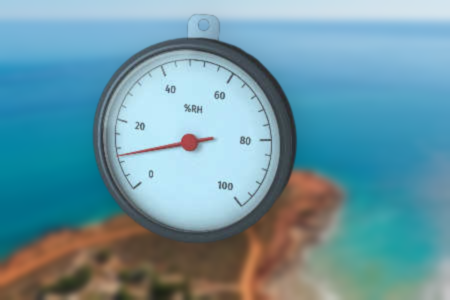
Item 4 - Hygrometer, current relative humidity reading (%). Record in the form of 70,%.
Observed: 10,%
